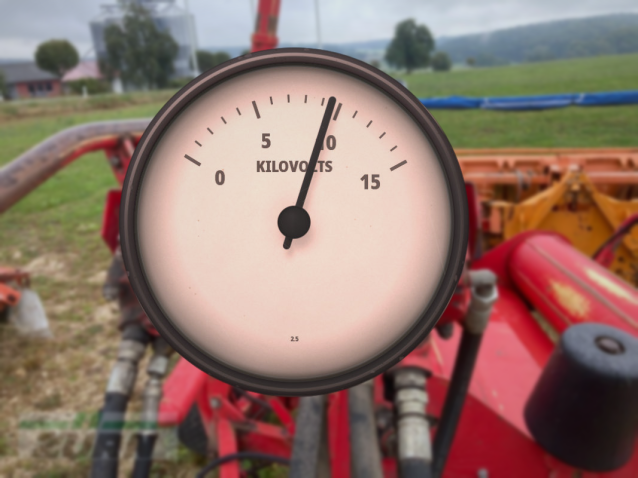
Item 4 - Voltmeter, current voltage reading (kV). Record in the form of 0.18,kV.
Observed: 9.5,kV
